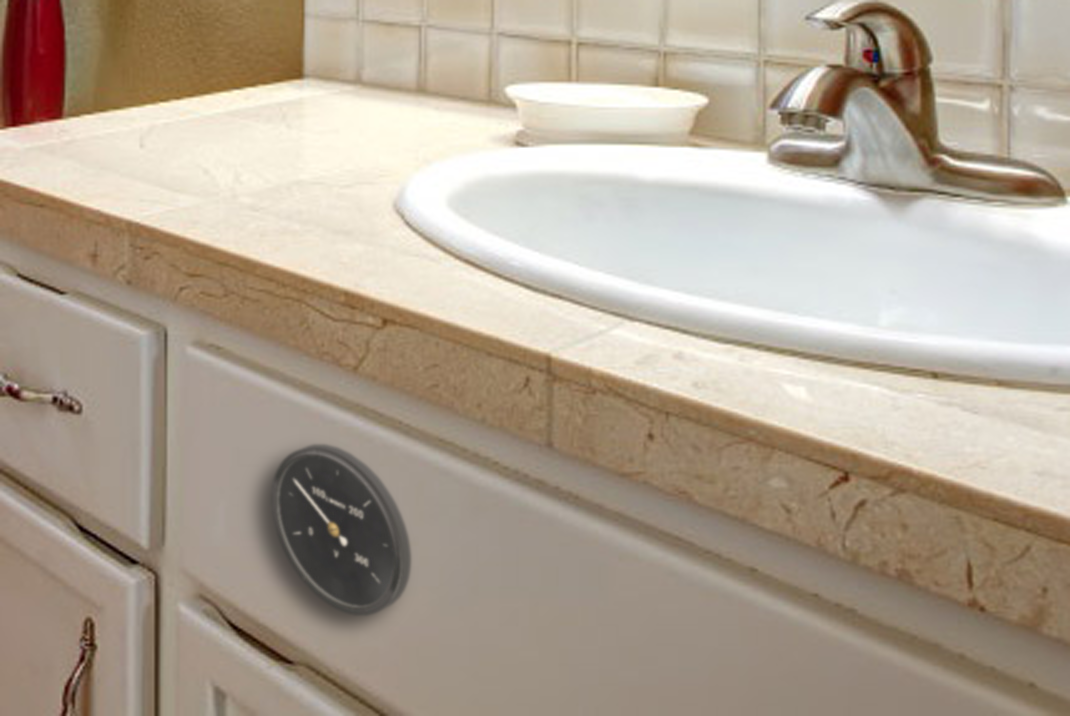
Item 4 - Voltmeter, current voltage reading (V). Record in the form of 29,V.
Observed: 75,V
